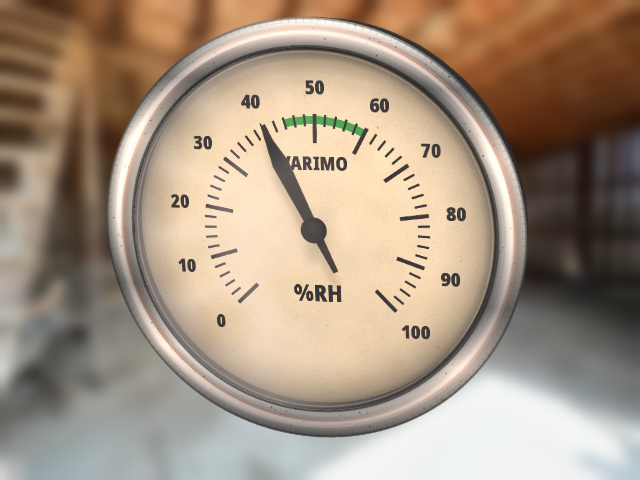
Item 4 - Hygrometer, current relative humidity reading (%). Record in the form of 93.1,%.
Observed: 40,%
